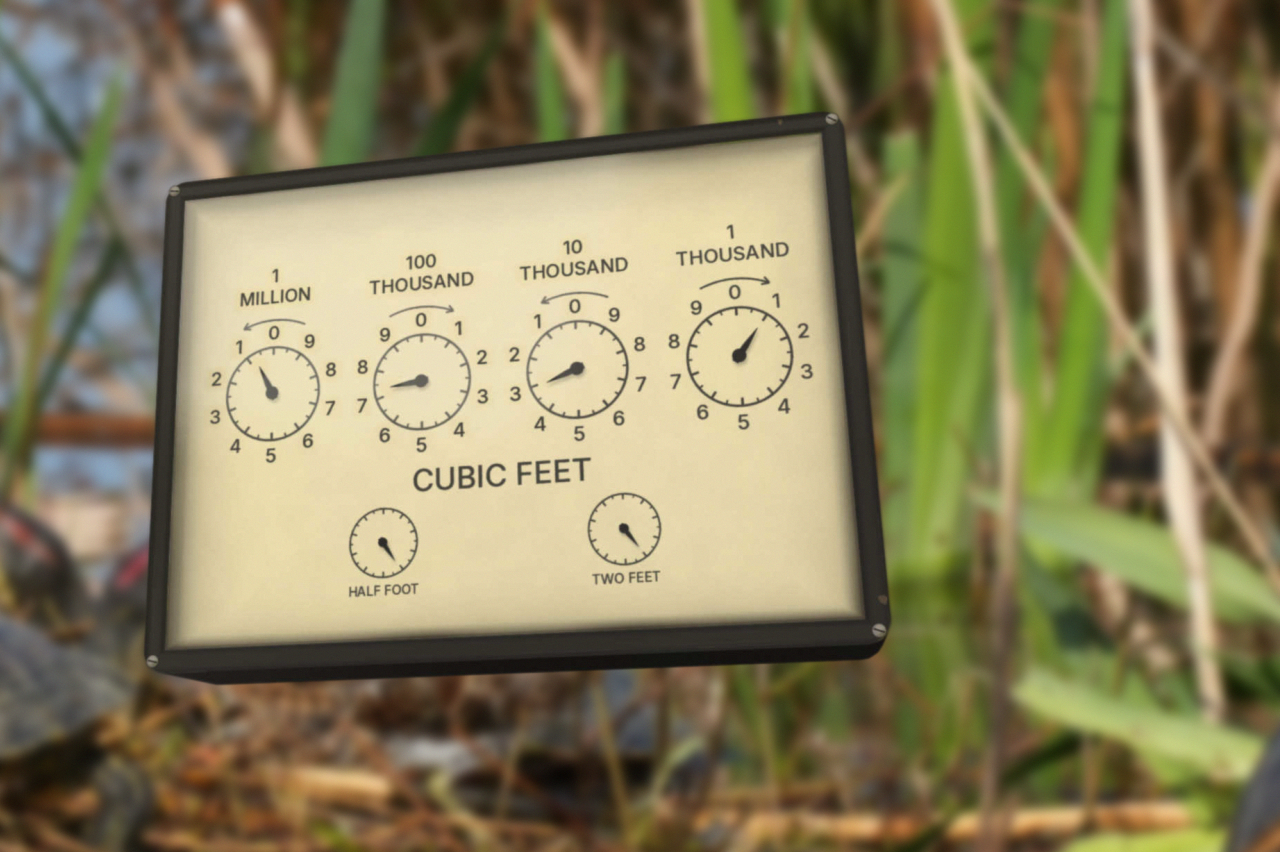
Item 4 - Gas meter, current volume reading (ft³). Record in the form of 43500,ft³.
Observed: 73100,ft³
